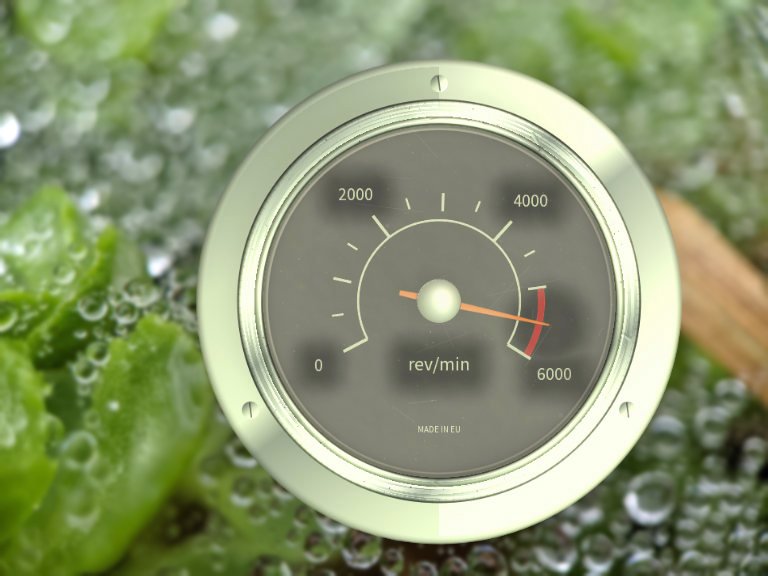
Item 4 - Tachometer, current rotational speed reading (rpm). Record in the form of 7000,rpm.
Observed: 5500,rpm
